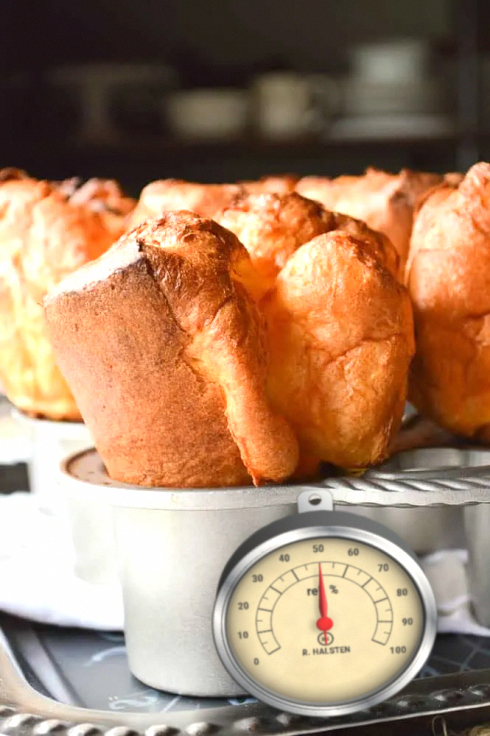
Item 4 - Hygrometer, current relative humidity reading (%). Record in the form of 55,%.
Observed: 50,%
